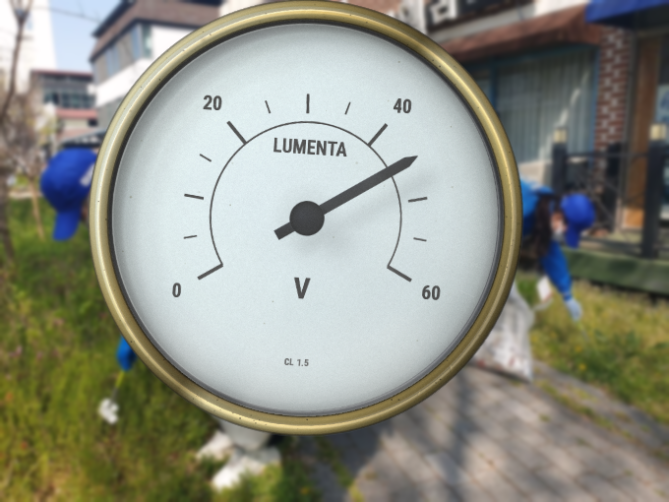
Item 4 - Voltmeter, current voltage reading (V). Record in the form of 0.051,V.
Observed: 45,V
